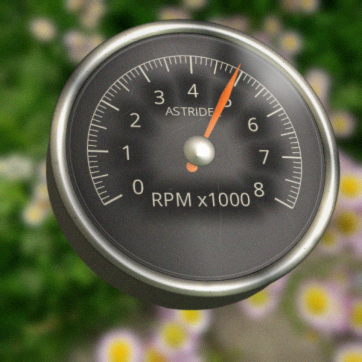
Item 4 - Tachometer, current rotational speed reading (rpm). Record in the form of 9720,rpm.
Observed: 4900,rpm
